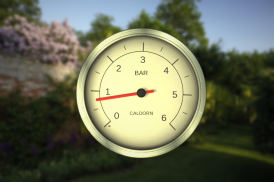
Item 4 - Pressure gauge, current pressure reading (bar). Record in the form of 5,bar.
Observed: 0.75,bar
